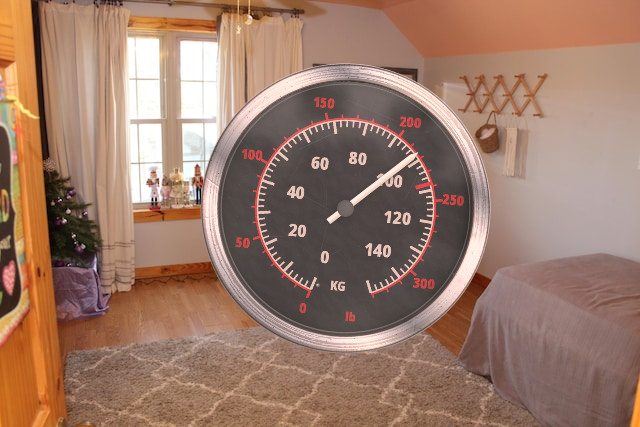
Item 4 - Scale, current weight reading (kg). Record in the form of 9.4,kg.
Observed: 98,kg
